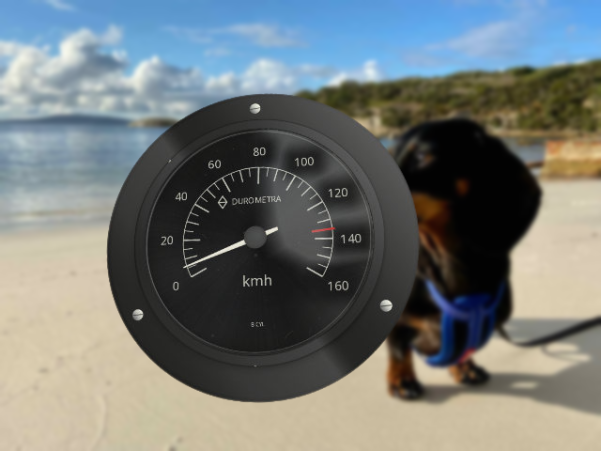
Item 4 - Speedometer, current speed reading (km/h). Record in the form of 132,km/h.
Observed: 5,km/h
